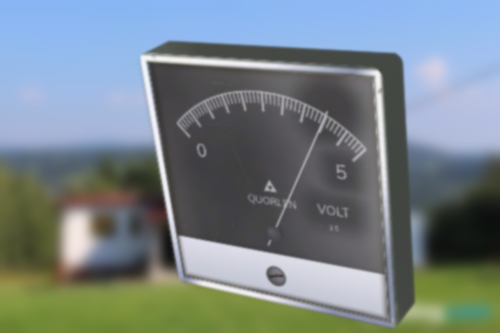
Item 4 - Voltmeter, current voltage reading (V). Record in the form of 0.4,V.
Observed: 4,V
